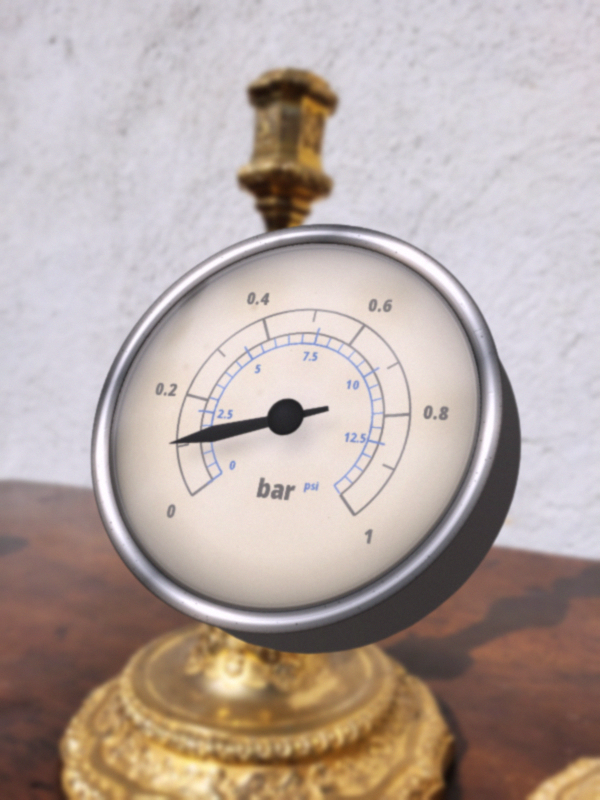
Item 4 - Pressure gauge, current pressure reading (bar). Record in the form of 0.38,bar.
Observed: 0.1,bar
